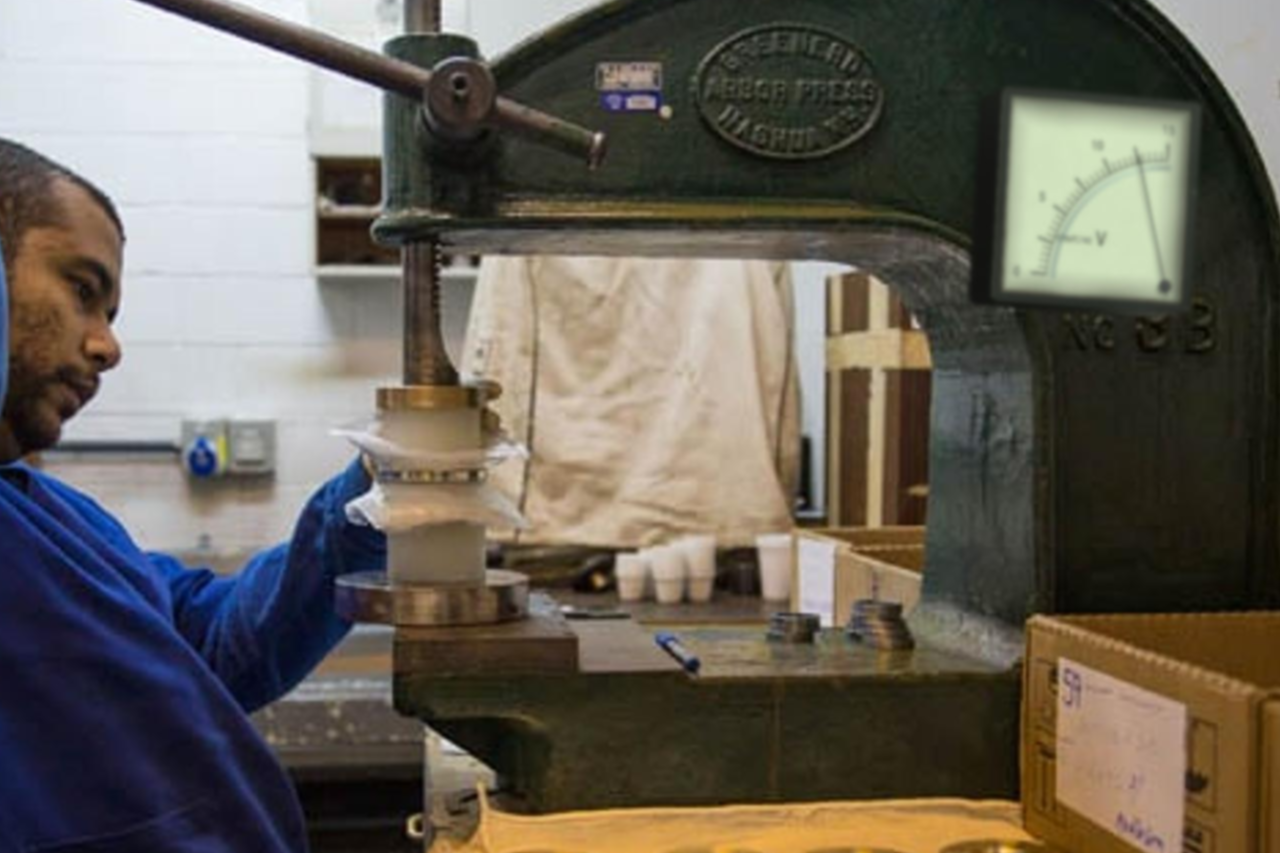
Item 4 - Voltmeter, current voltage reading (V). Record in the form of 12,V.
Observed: 12.5,V
